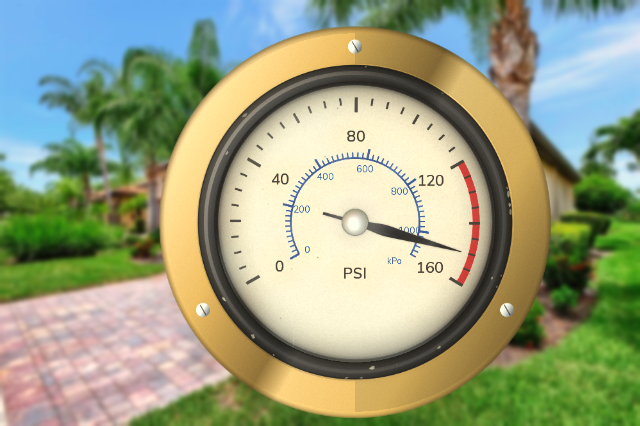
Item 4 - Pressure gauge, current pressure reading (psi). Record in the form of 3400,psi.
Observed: 150,psi
